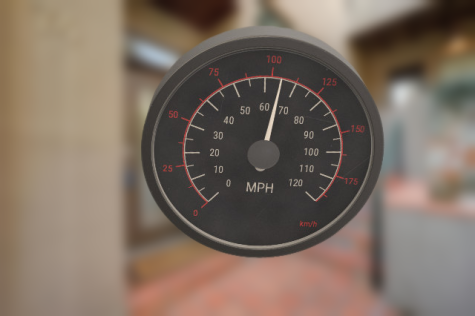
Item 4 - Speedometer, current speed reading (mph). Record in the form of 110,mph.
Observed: 65,mph
